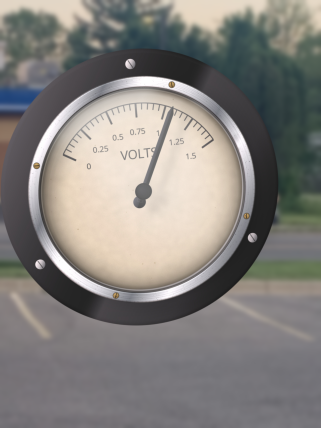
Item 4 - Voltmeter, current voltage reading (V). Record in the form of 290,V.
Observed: 1.05,V
